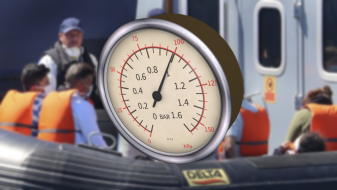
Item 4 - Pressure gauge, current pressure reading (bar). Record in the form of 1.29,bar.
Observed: 1,bar
